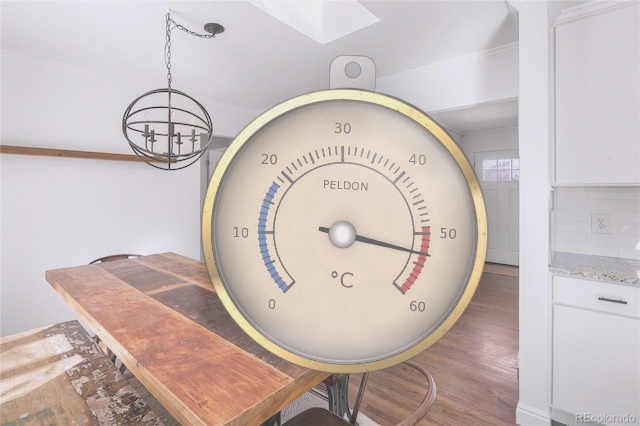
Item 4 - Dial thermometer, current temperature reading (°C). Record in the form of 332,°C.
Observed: 53,°C
